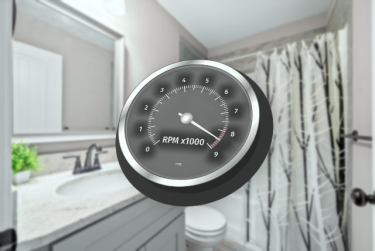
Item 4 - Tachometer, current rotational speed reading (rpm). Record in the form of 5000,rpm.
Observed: 8500,rpm
